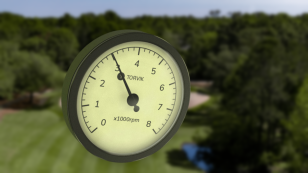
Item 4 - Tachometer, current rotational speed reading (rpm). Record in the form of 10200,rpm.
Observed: 3000,rpm
